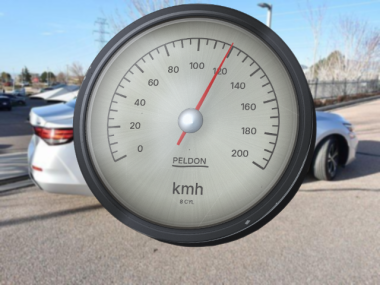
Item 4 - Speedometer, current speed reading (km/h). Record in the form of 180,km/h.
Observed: 120,km/h
